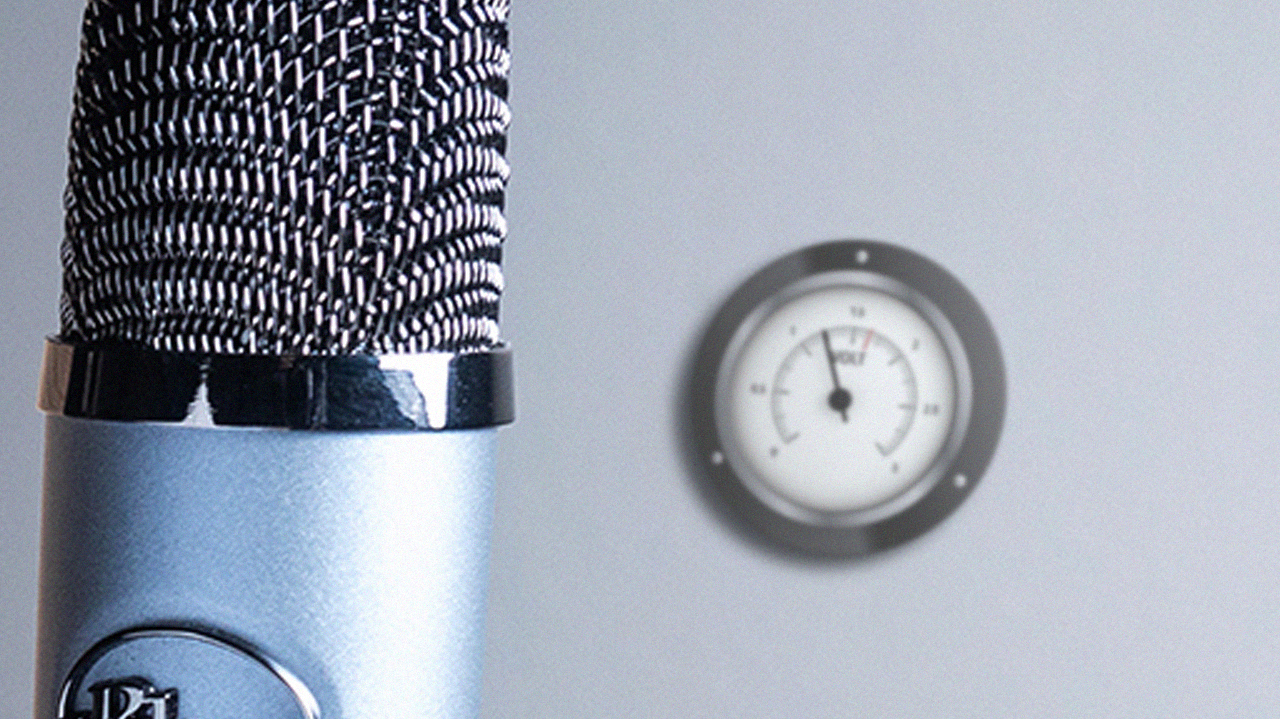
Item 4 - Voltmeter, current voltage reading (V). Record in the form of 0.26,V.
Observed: 1.25,V
